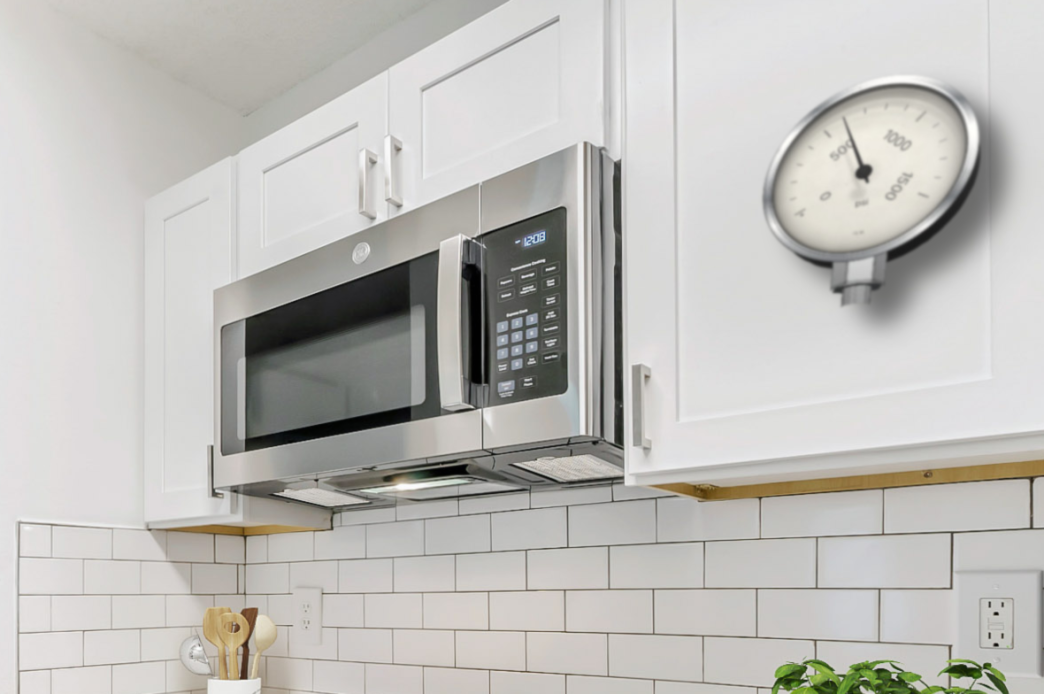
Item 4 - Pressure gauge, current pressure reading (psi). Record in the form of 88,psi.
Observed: 600,psi
